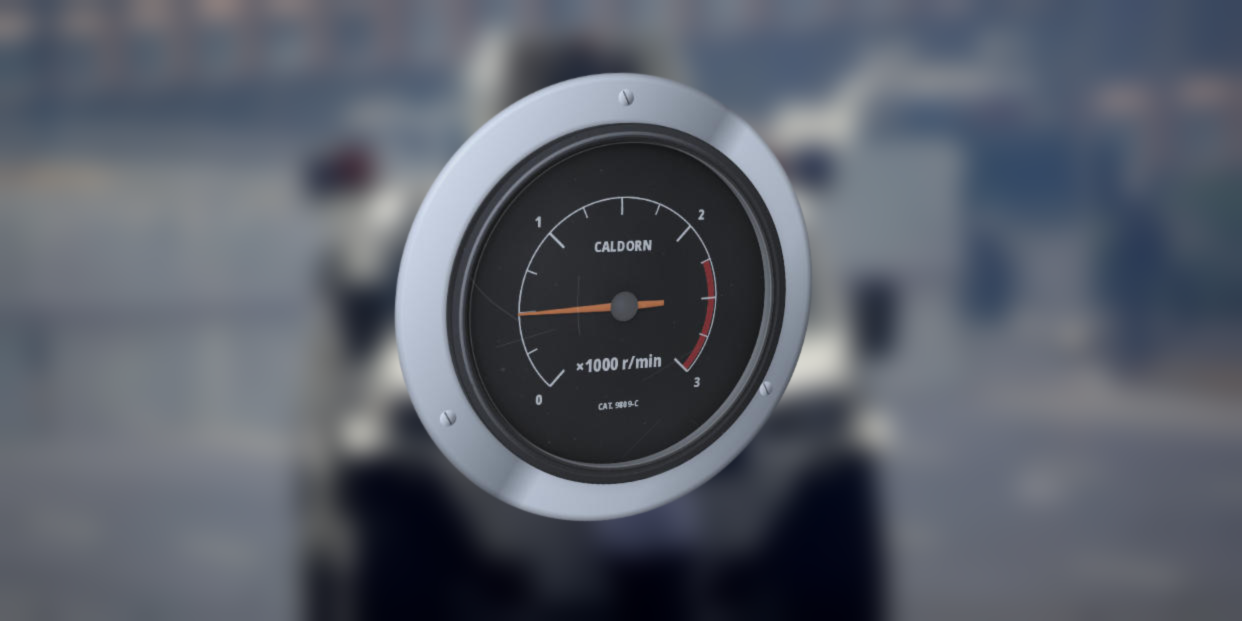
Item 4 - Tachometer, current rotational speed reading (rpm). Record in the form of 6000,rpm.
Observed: 500,rpm
